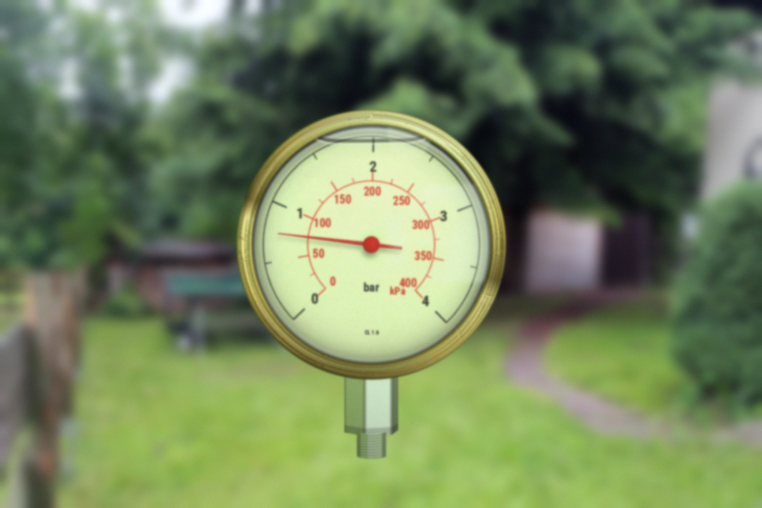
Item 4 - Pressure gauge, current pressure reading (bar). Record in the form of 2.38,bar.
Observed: 0.75,bar
